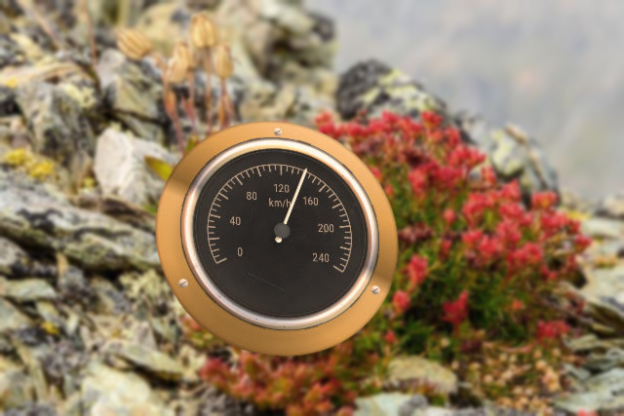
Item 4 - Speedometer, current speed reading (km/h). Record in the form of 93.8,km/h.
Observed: 140,km/h
